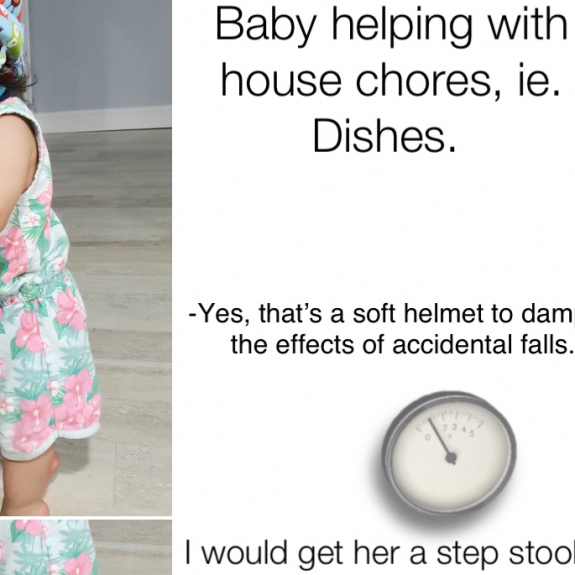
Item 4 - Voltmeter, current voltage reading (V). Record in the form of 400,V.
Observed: 1,V
